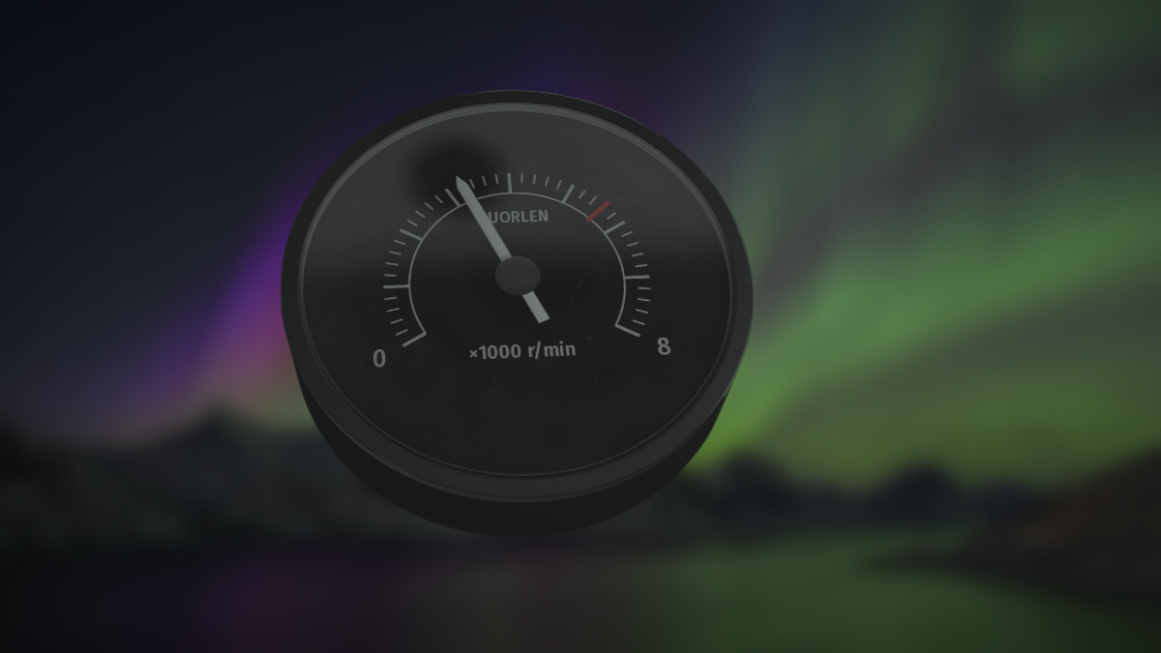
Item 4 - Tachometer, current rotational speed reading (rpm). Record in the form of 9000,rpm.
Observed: 3200,rpm
